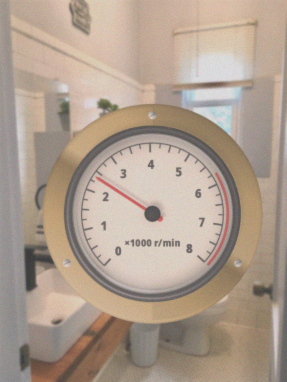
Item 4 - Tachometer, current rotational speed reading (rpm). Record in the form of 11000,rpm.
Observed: 2375,rpm
